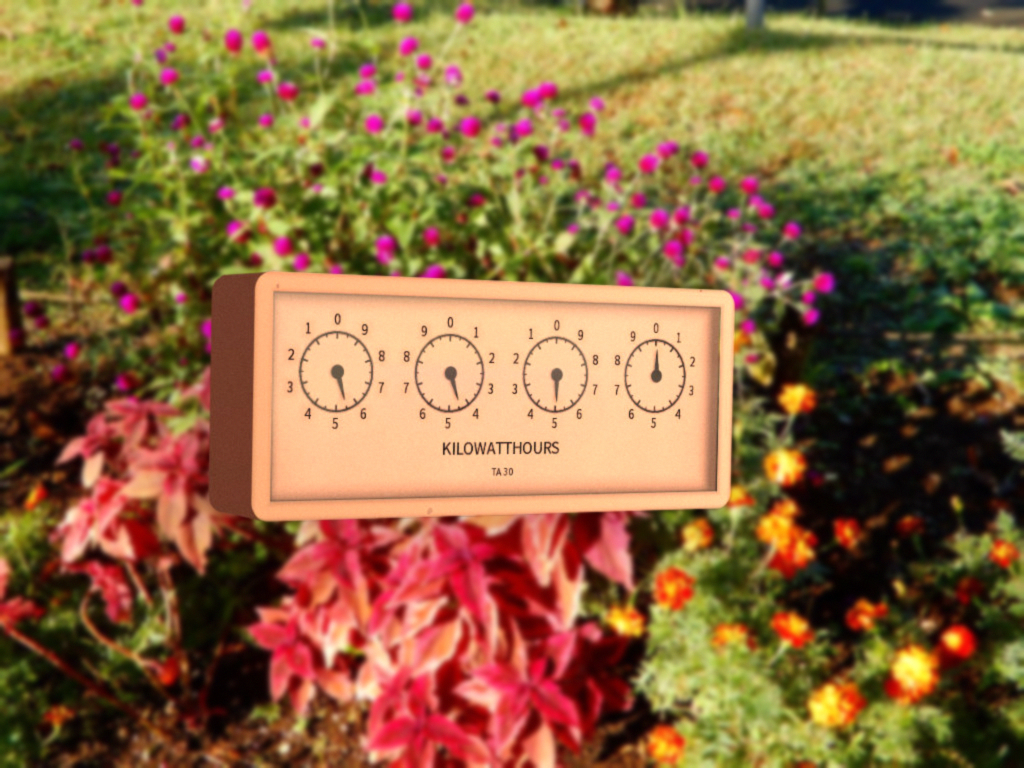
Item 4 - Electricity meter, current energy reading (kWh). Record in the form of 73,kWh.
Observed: 5450,kWh
